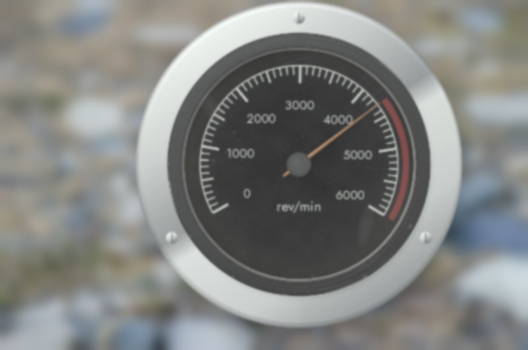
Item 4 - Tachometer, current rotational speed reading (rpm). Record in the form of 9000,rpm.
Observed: 4300,rpm
